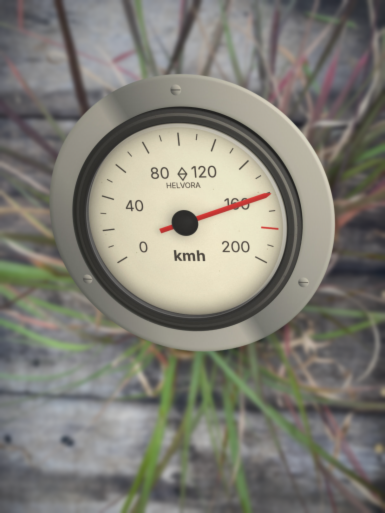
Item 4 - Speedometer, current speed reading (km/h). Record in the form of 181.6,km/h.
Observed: 160,km/h
